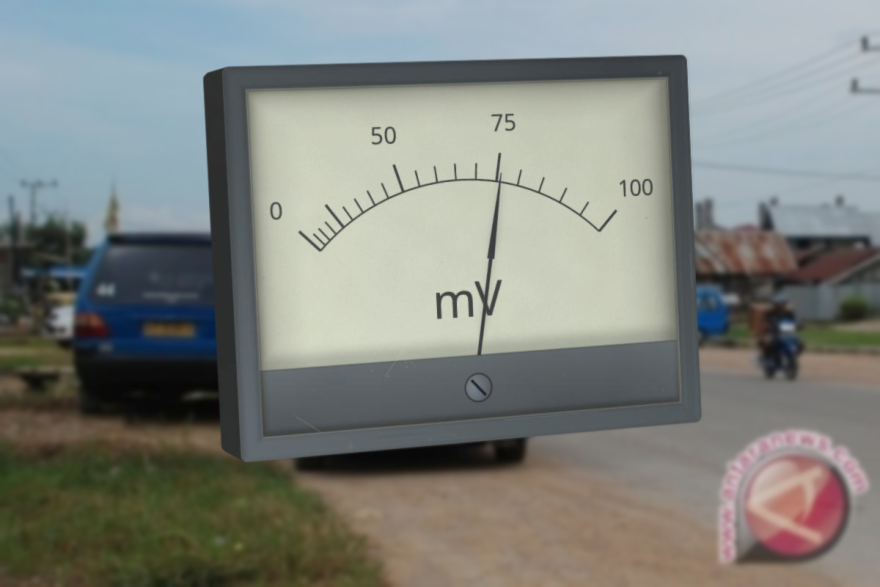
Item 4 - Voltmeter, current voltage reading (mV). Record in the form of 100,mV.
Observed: 75,mV
